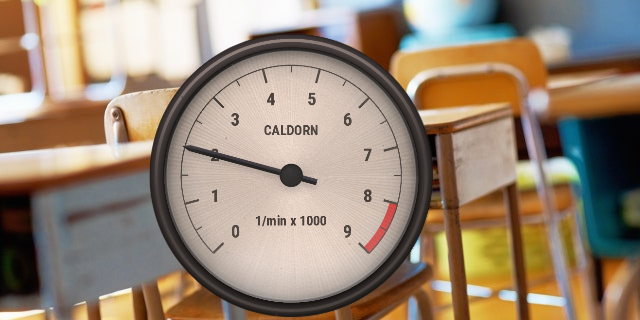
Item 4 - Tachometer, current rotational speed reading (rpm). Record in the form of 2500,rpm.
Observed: 2000,rpm
